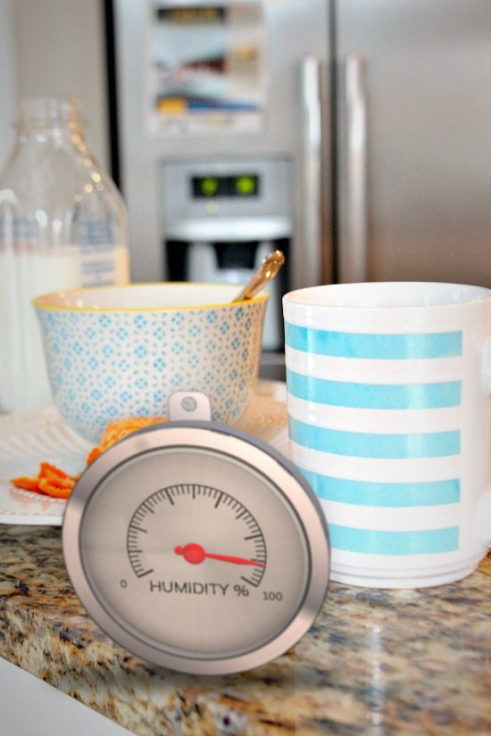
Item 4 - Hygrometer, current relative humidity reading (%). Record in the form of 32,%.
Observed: 90,%
